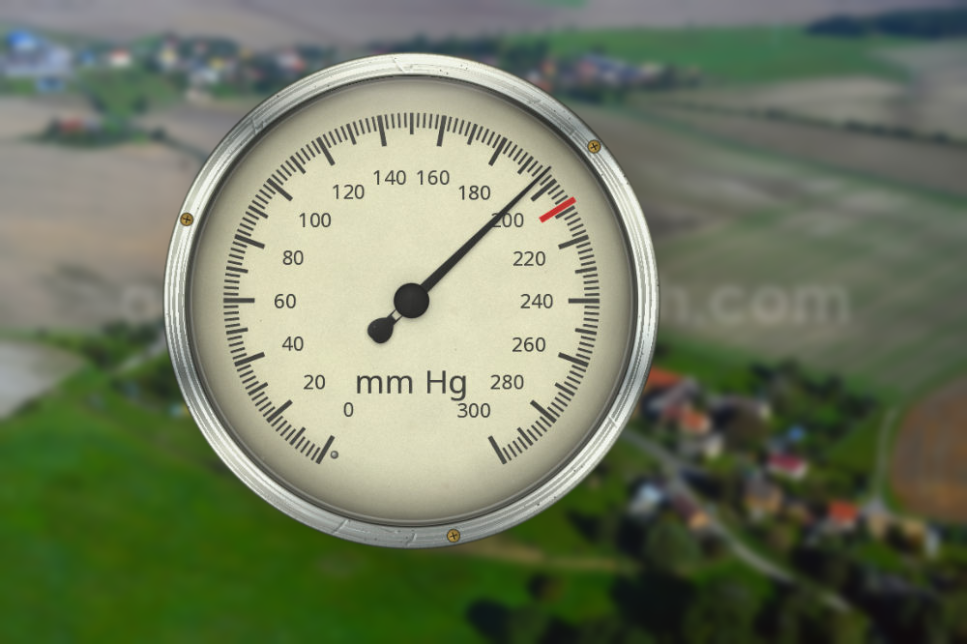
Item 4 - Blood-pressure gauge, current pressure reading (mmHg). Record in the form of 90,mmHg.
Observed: 196,mmHg
